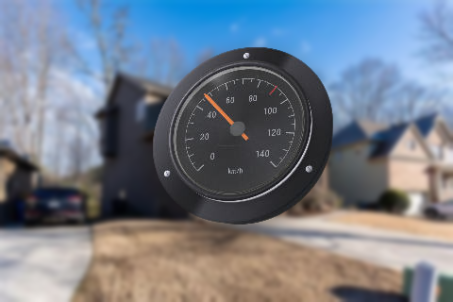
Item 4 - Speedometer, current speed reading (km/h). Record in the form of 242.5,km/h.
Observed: 47.5,km/h
